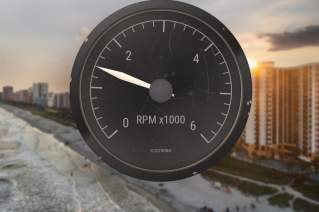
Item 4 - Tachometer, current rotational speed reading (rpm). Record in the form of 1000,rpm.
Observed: 1400,rpm
